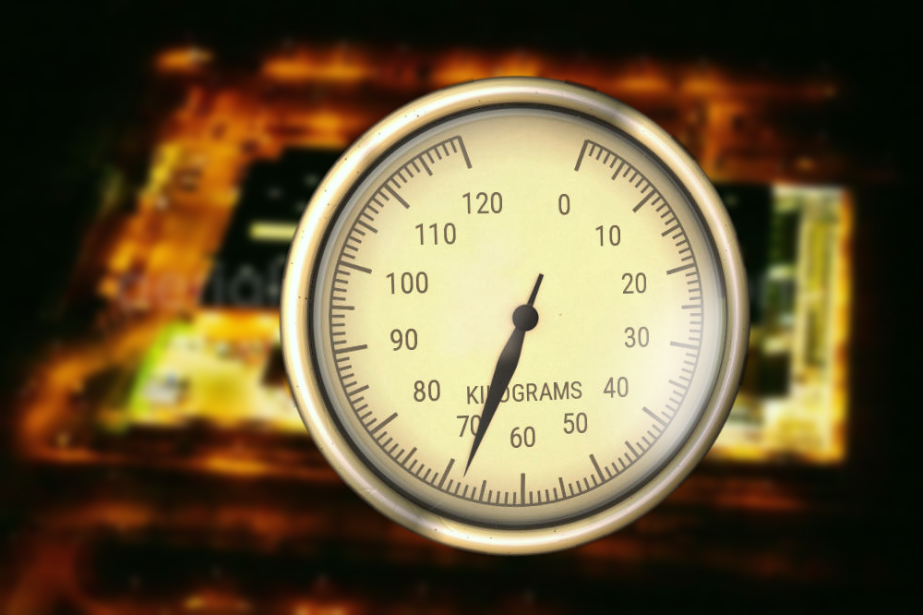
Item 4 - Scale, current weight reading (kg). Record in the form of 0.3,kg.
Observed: 68,kg
